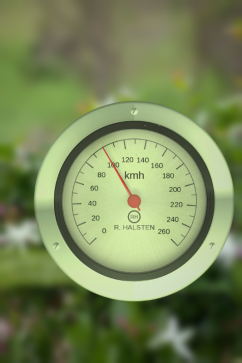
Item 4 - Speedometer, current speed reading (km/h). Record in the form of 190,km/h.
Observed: 100,km/h
